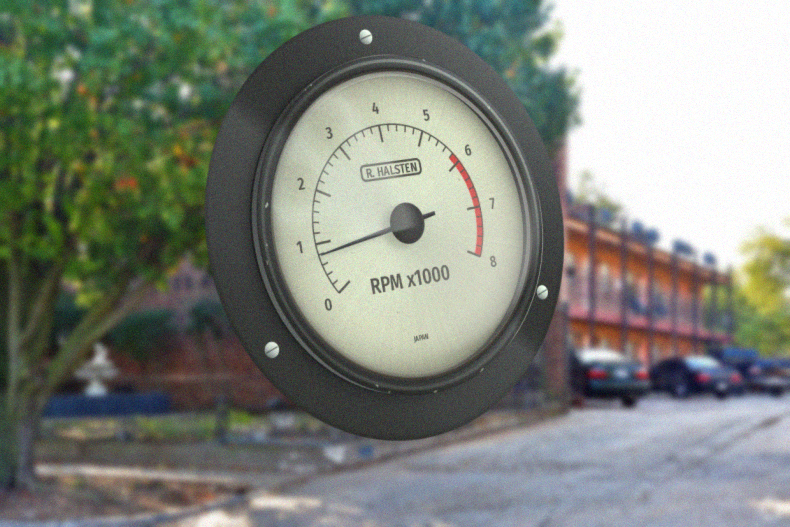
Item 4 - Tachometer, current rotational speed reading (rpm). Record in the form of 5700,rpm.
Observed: 800,rpm
